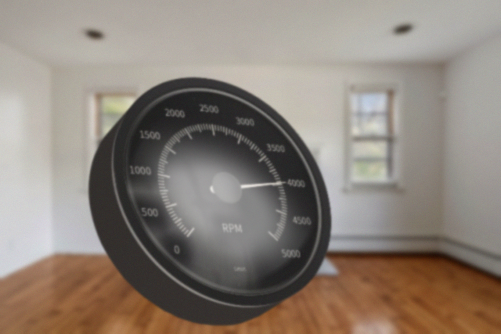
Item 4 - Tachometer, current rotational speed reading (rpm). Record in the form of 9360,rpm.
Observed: 4000,rpm
